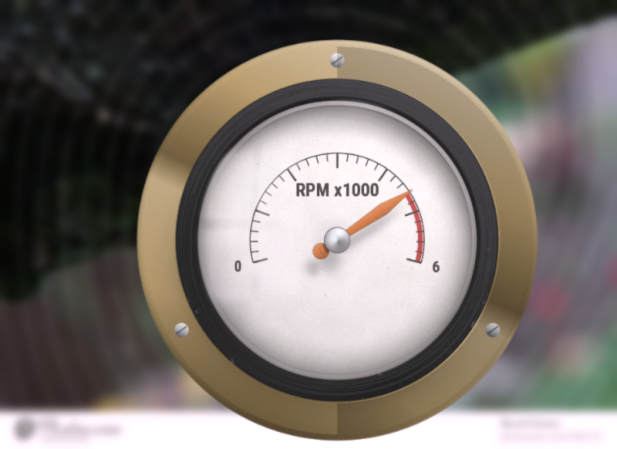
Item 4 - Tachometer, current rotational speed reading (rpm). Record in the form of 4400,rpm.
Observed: 4600,rpm
